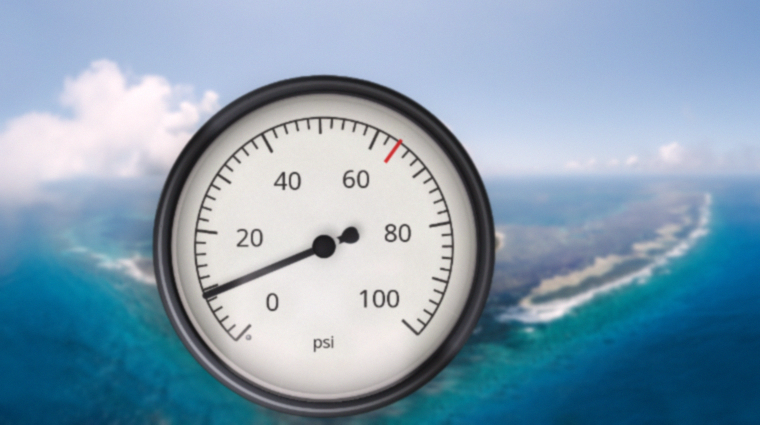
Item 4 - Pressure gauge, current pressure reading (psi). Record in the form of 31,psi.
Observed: 9,psi
